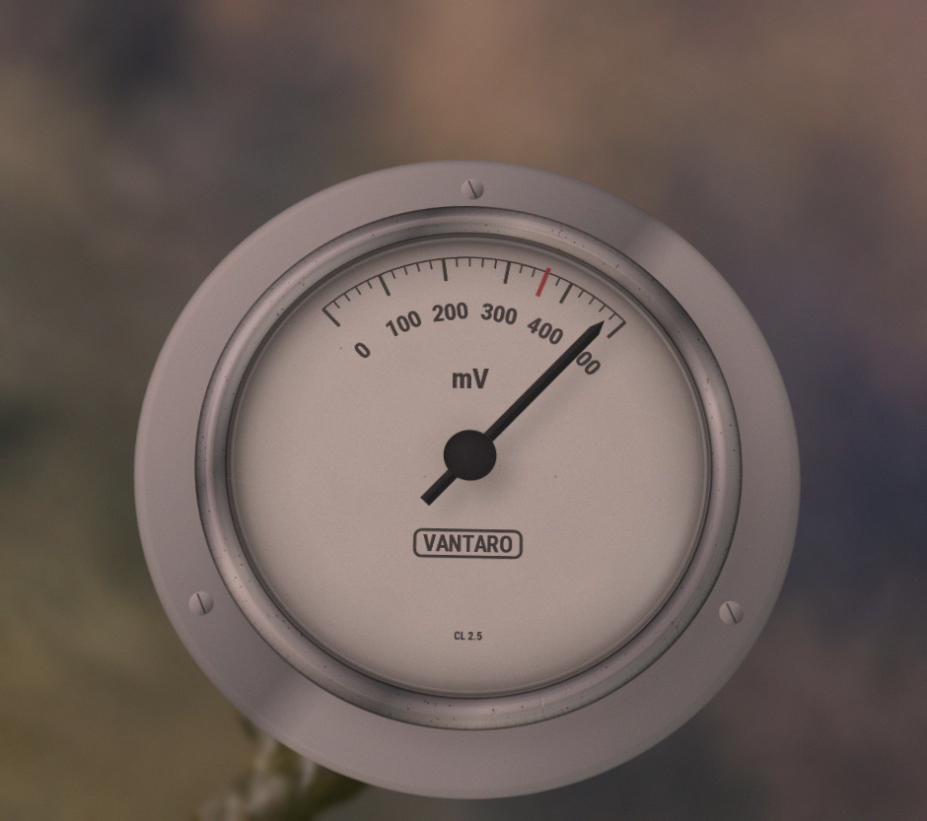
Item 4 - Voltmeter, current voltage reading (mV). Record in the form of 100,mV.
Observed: 480,mV
